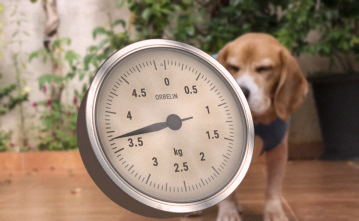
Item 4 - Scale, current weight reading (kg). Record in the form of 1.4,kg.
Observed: 3.65,kg
